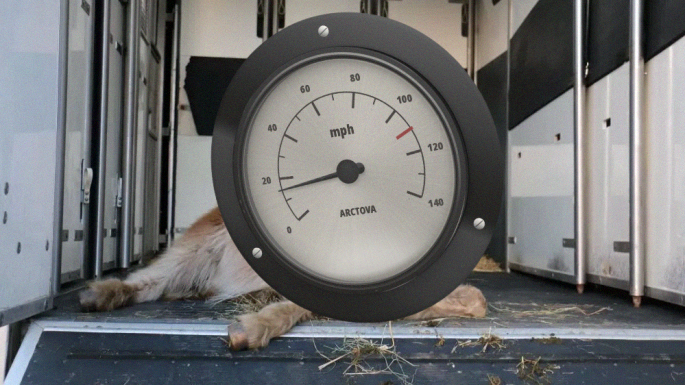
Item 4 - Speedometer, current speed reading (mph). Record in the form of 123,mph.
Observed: 15,mph
